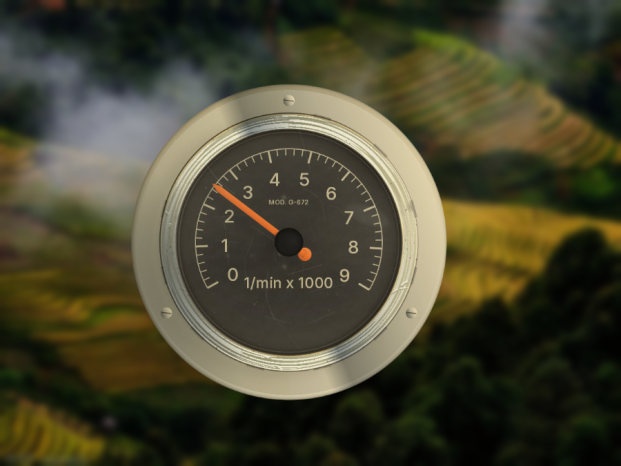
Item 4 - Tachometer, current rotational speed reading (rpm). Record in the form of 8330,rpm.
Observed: 2500,rpm
